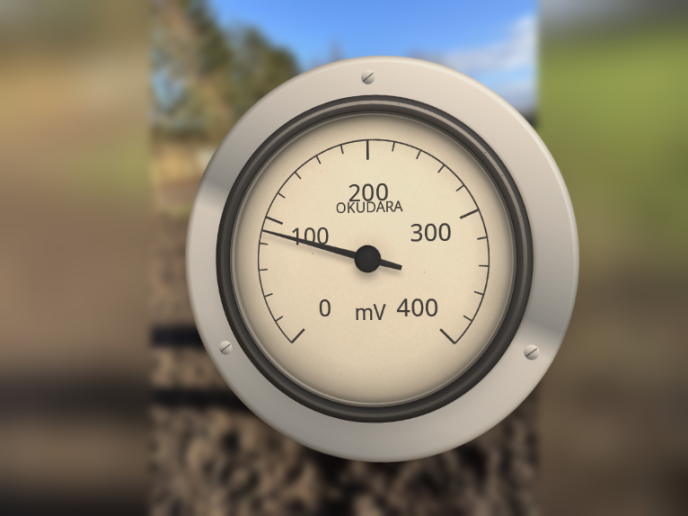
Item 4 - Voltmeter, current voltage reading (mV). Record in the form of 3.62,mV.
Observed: 90,mV
